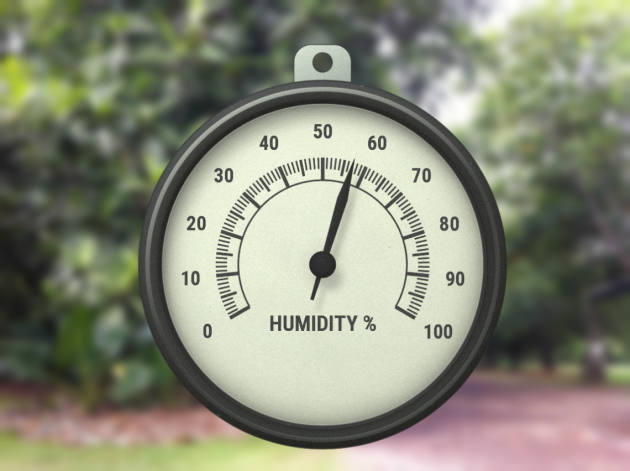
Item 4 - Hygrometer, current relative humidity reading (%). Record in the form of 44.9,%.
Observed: 57,%
